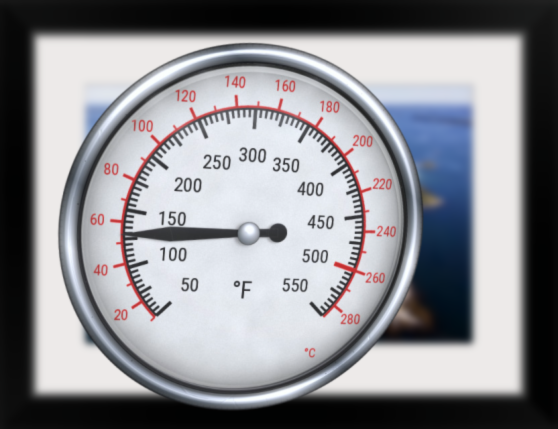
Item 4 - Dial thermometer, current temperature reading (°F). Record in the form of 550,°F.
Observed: 130,°F
